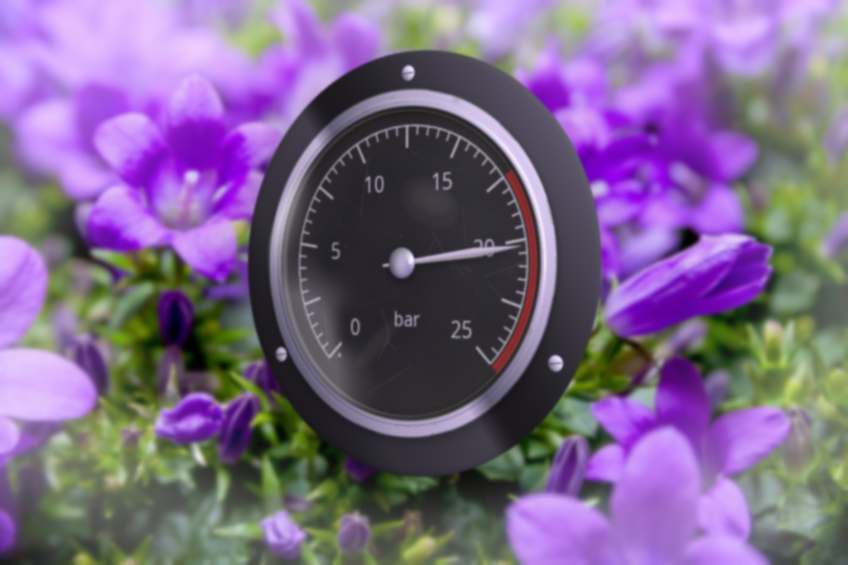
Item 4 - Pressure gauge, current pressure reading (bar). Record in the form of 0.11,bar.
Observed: 20.25,bar
